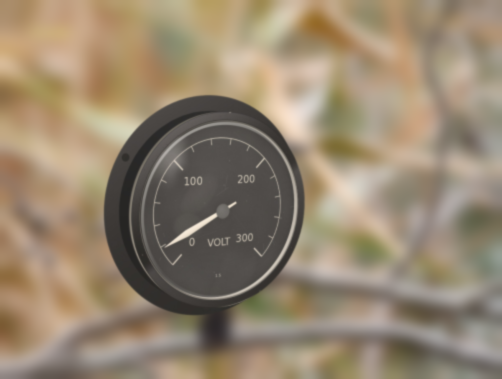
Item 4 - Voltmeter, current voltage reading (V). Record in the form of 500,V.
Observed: 20,V
